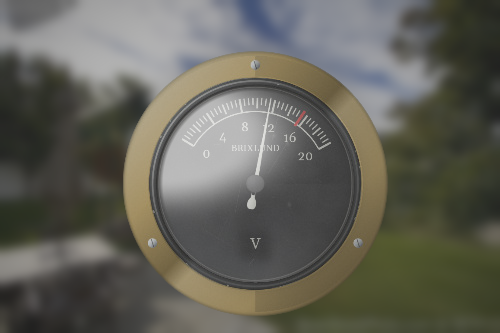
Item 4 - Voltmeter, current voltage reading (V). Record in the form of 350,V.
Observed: 11.5,V
